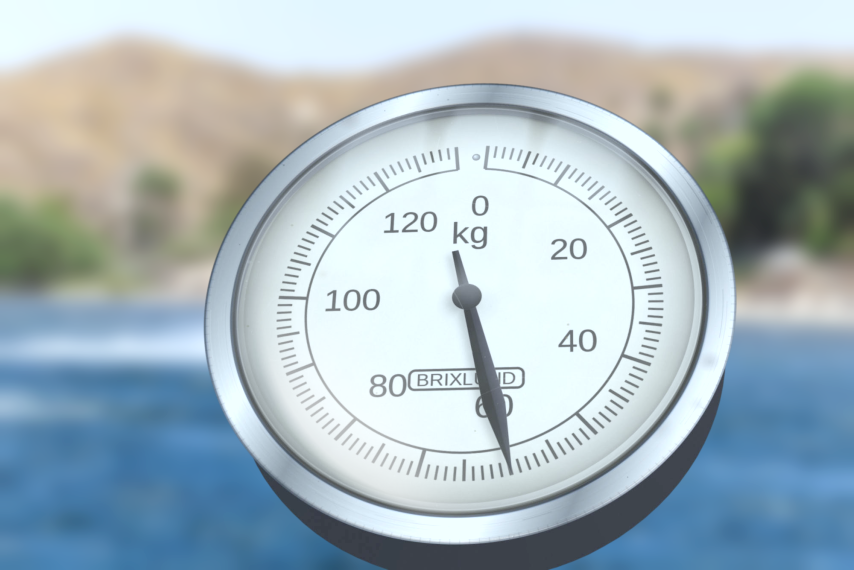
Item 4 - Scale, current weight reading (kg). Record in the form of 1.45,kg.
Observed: 60,kg
